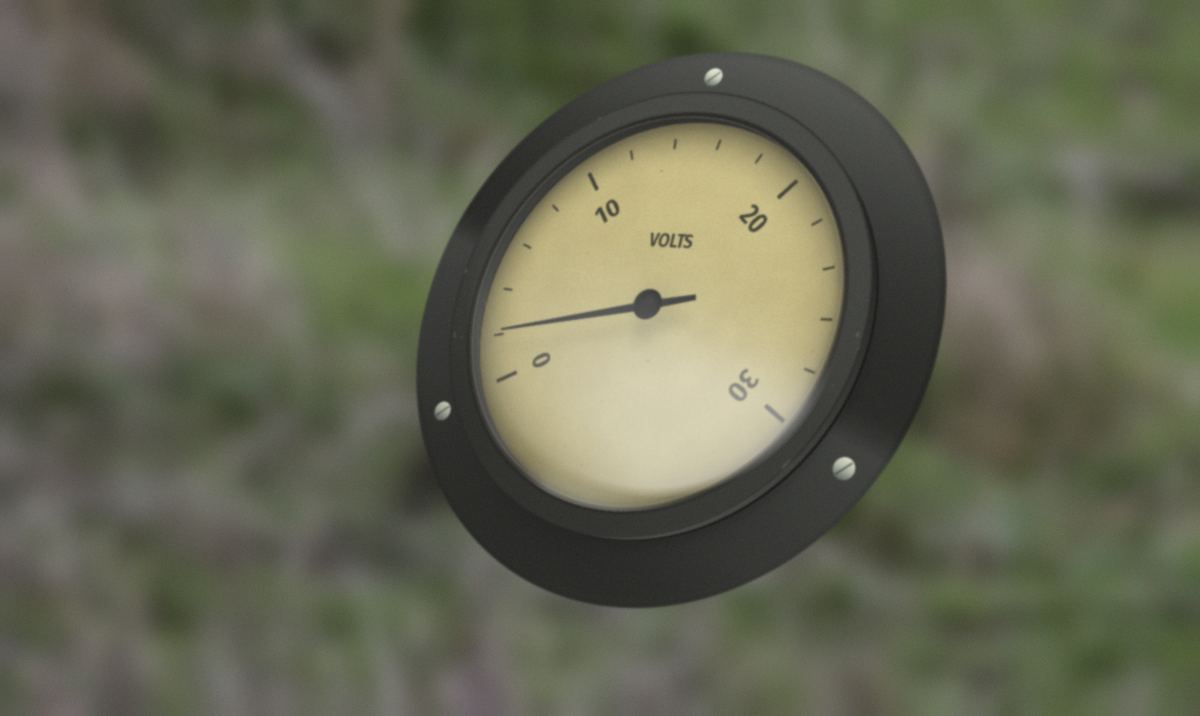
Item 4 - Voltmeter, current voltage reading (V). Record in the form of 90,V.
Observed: 2,V
